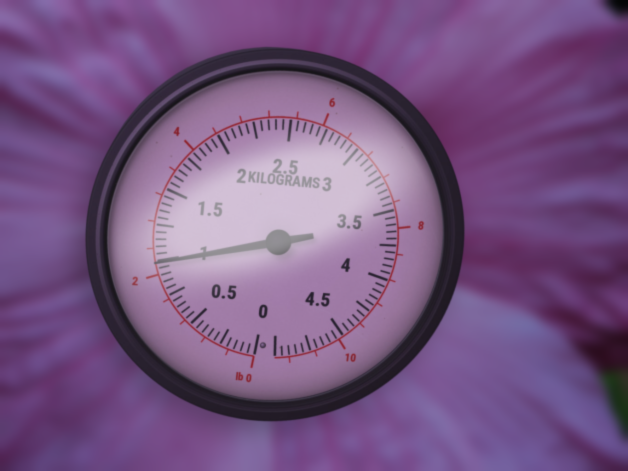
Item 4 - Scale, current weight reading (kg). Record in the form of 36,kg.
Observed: 1,kg
